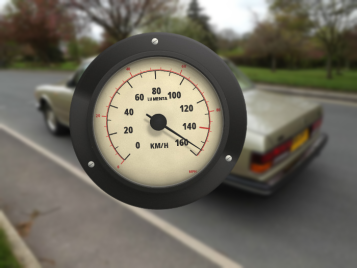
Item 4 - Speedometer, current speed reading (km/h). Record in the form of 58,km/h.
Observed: 155,km/h
